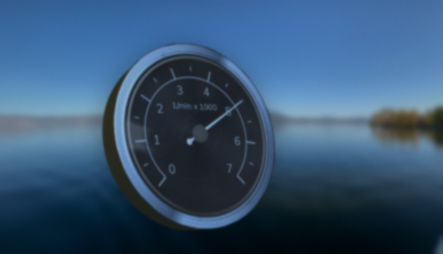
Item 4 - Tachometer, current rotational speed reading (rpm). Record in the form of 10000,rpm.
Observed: 5000,rpm
